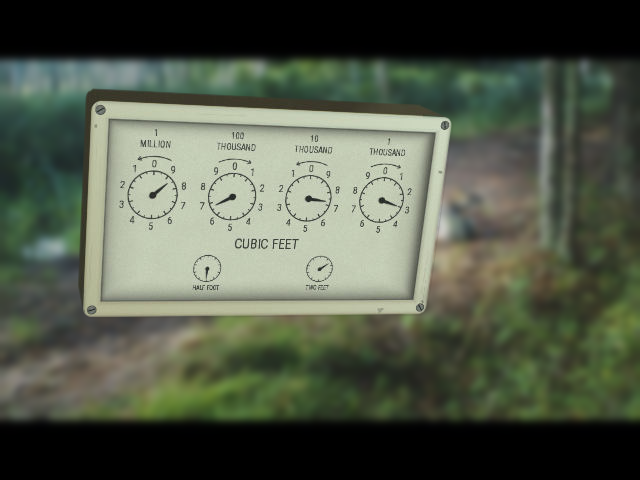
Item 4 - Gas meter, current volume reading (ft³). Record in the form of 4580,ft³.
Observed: 867300,ft³
